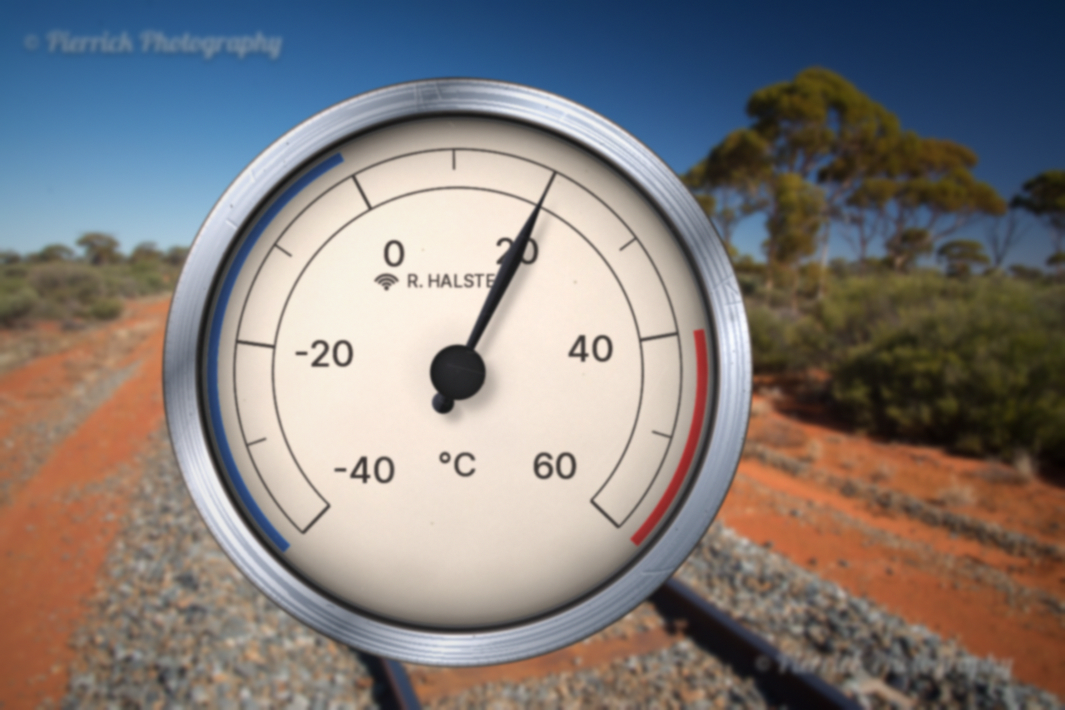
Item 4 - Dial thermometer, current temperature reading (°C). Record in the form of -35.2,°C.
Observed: 20,°C
